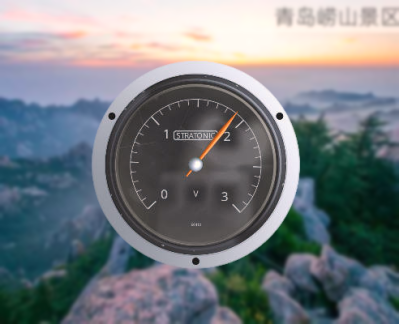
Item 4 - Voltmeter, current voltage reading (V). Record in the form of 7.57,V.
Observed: 1.9,V
